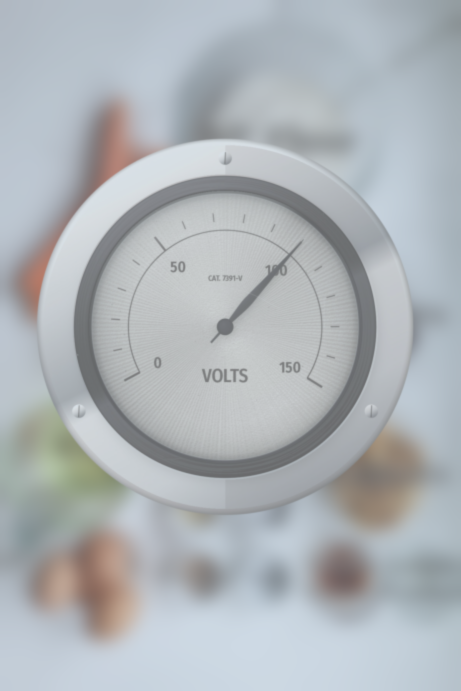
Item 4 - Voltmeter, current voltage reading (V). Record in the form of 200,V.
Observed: 100,V
